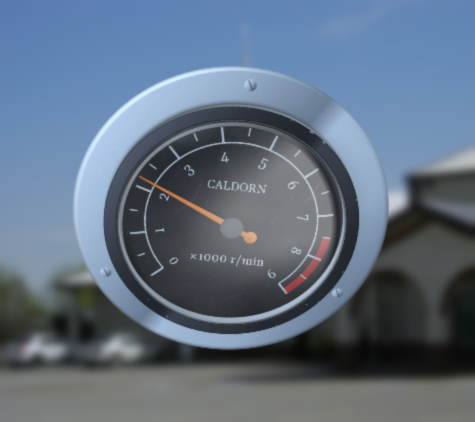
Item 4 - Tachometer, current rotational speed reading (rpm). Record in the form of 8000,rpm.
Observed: 2250,rpm
